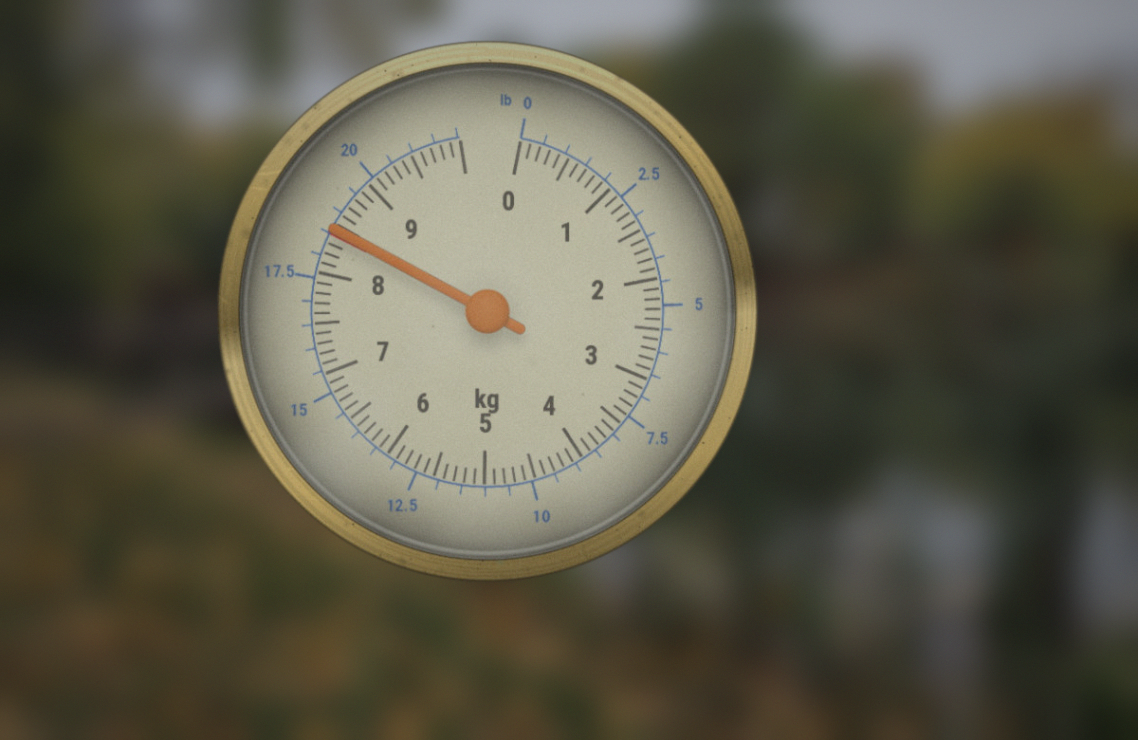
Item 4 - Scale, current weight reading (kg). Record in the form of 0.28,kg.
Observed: 8.45,kg
